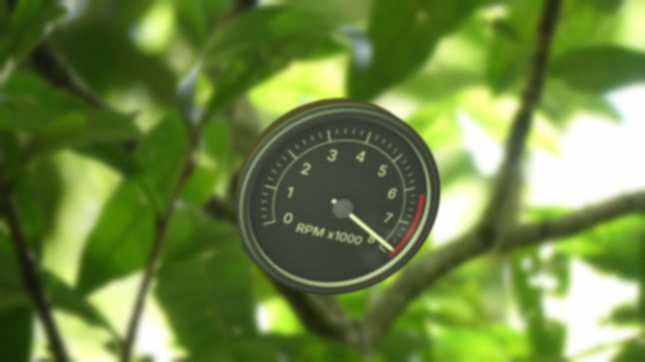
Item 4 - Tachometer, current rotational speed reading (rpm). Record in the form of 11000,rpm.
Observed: 7800,rpm
